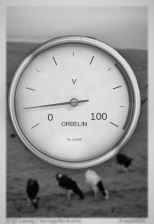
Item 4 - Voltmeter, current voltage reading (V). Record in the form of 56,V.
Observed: 10,V
